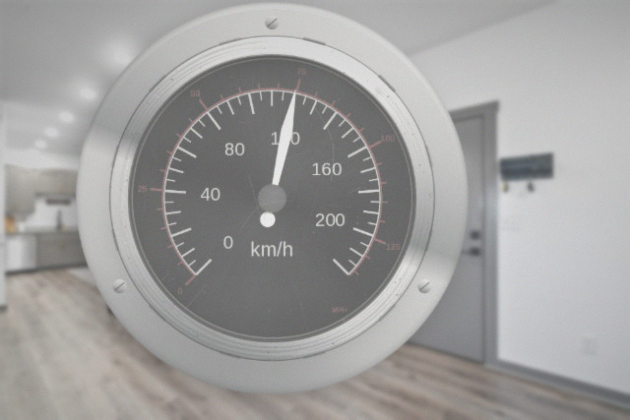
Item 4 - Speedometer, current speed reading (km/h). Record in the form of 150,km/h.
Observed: 120,km/h
